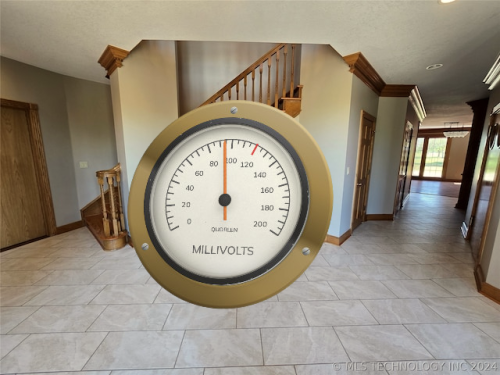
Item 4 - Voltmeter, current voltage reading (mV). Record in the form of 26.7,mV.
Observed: 95,mV
